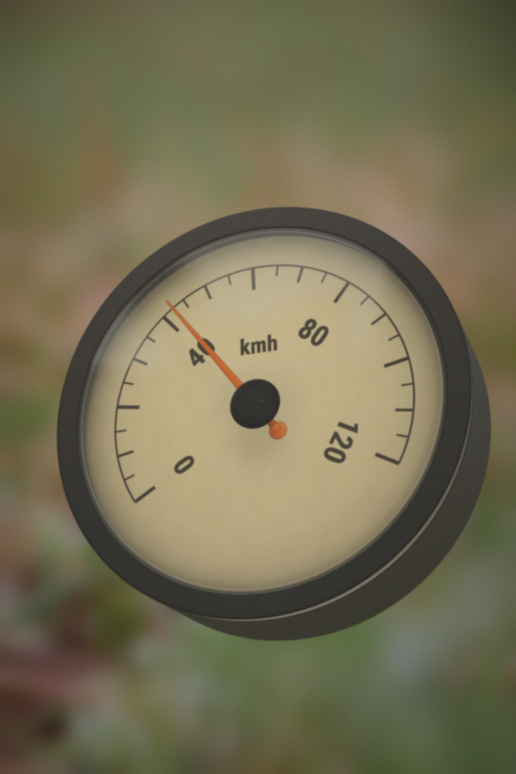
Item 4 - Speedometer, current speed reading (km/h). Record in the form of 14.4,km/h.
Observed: 42.5,km/h
